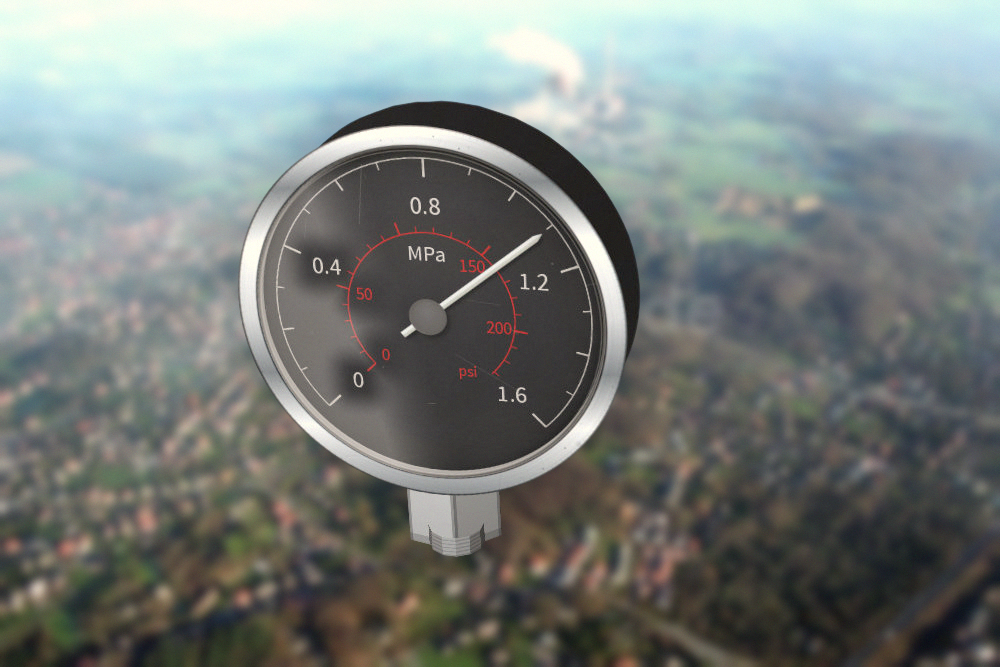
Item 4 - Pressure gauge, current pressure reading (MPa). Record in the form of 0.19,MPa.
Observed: 1.1,MPa
